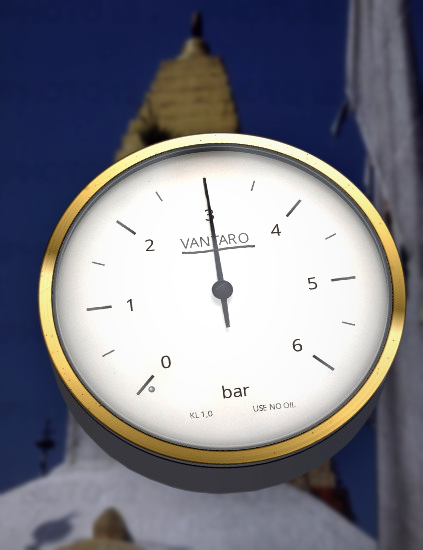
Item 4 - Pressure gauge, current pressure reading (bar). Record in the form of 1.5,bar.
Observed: 3,bar
